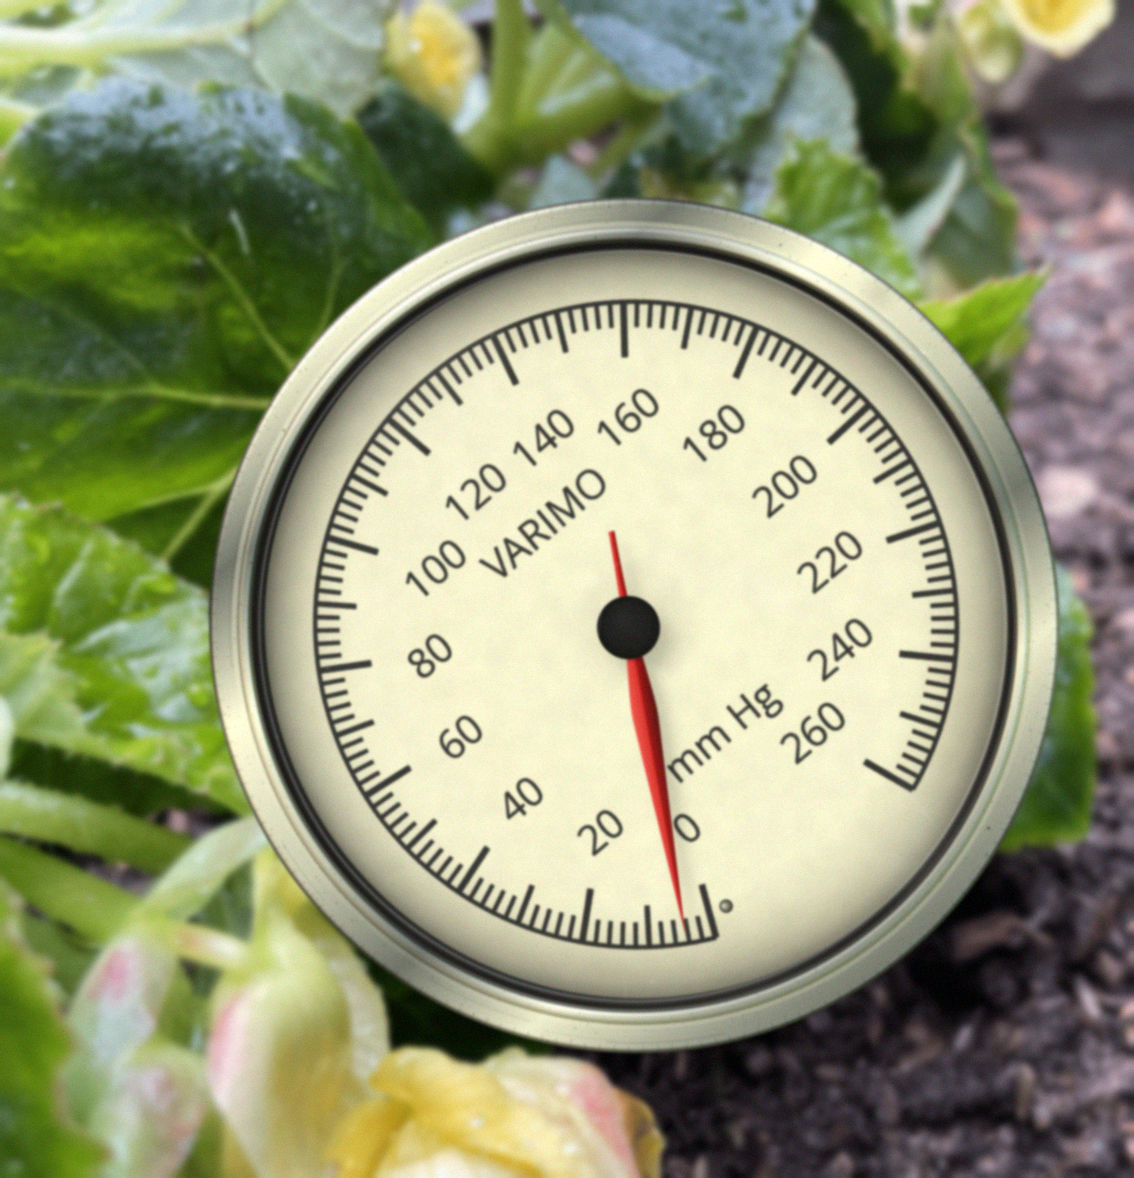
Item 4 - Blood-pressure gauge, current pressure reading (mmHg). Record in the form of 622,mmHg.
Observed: 4,mmHg
